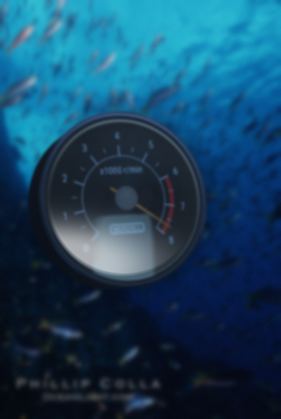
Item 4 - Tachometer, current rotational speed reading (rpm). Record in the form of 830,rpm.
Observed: 7750,rpm
